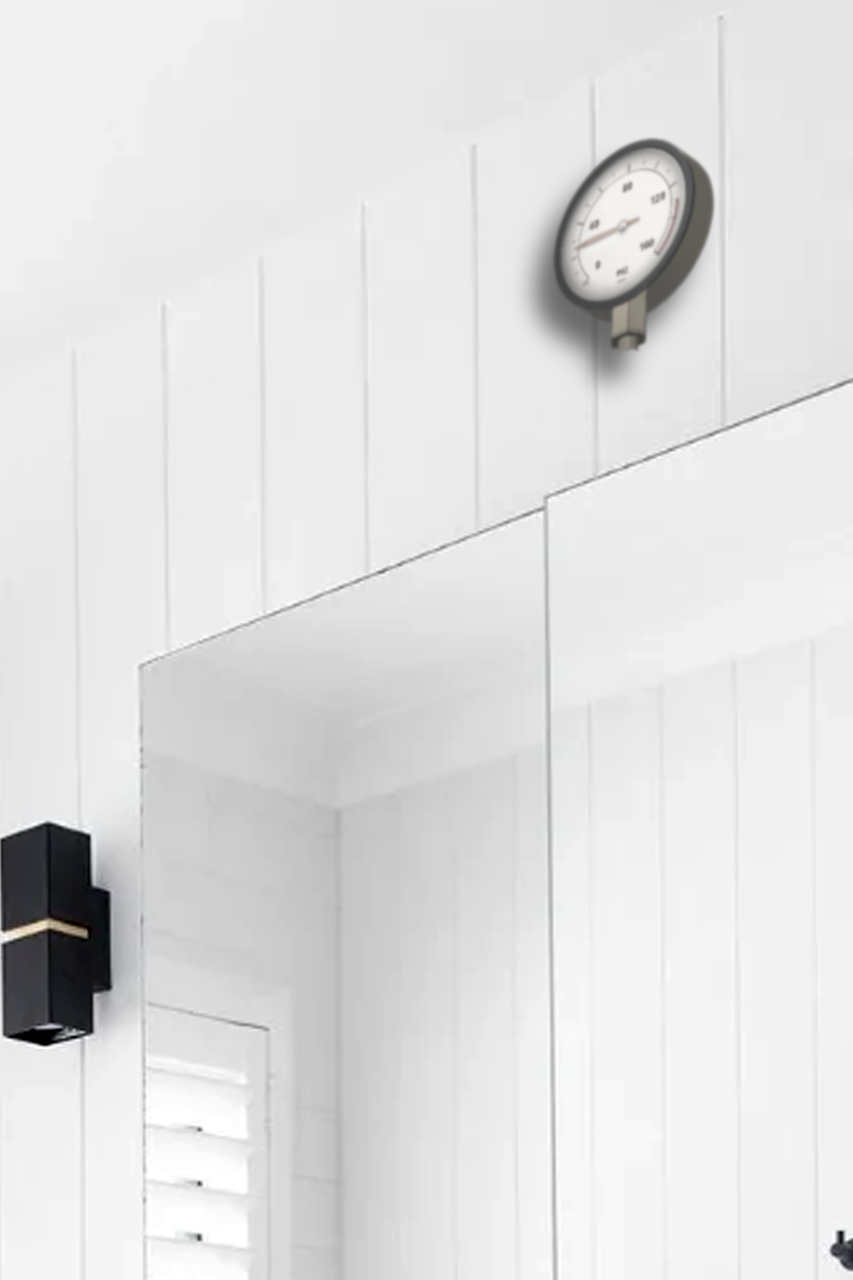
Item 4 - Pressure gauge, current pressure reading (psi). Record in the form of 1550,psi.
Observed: 25,psi
